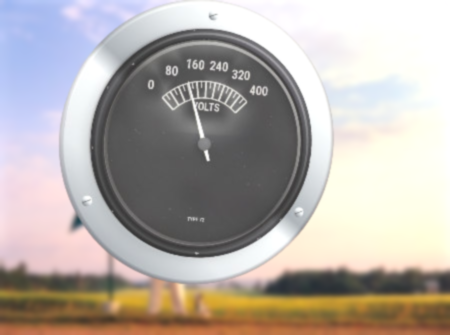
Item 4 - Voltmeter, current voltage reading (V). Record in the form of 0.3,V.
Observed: 120,V
